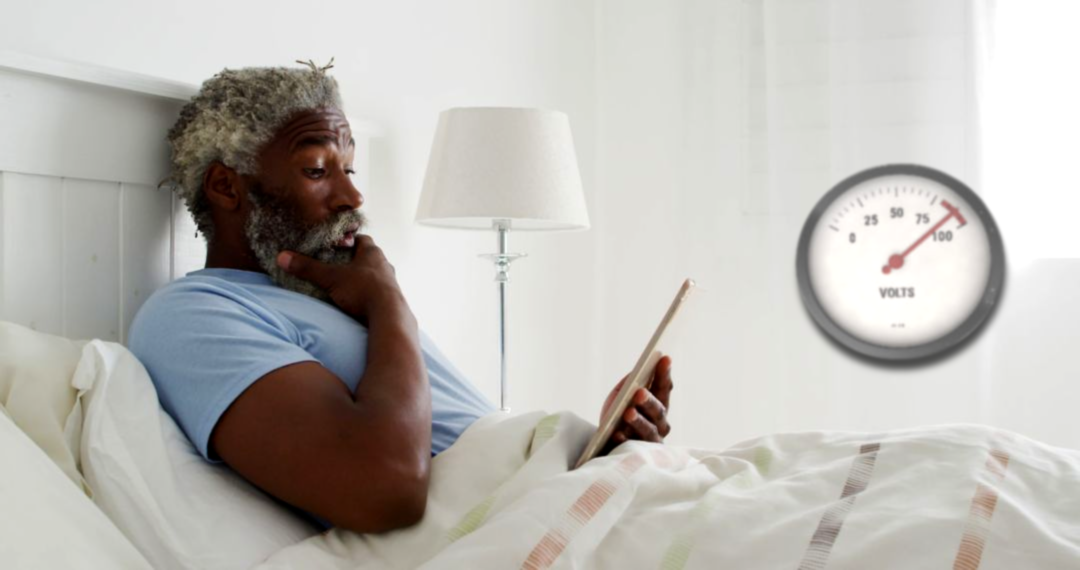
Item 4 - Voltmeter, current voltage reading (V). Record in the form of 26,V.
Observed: 90,V
